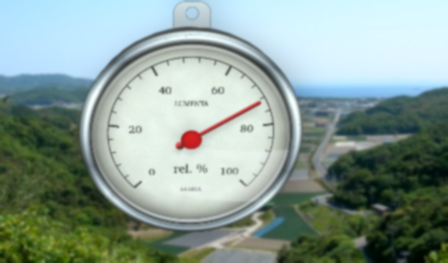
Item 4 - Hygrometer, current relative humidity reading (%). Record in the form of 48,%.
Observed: 72,%
